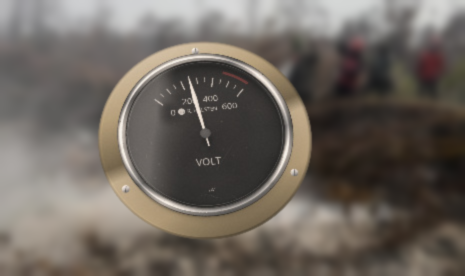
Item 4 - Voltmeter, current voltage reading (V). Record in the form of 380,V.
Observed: 250,V
